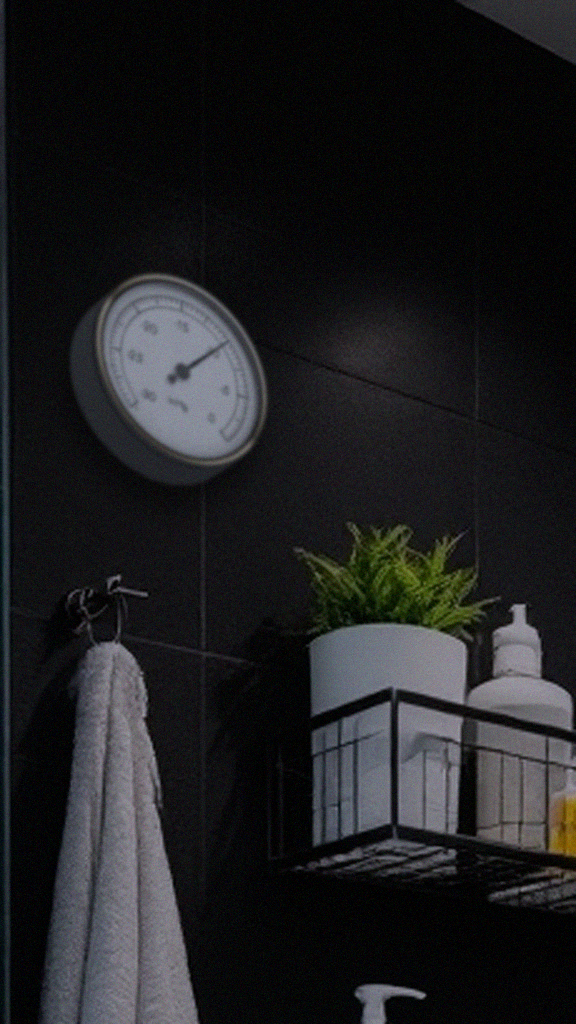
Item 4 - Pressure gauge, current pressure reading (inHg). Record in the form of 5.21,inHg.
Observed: -10,inHg
